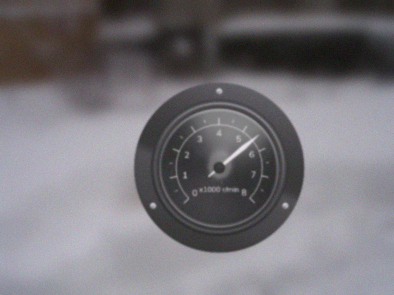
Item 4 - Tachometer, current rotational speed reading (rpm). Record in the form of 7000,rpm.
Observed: 5500,rpm
